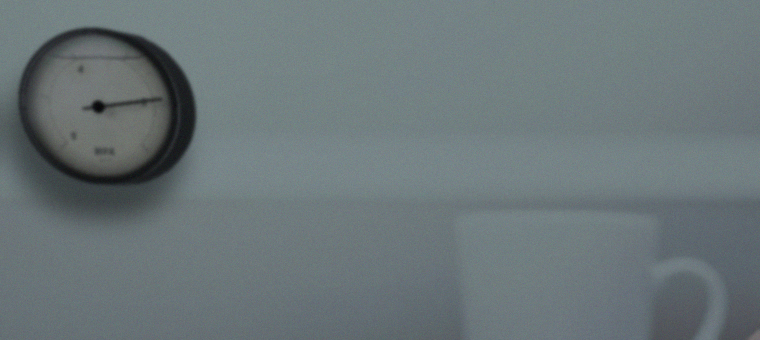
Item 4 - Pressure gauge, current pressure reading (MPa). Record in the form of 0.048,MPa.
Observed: 8,MPa
